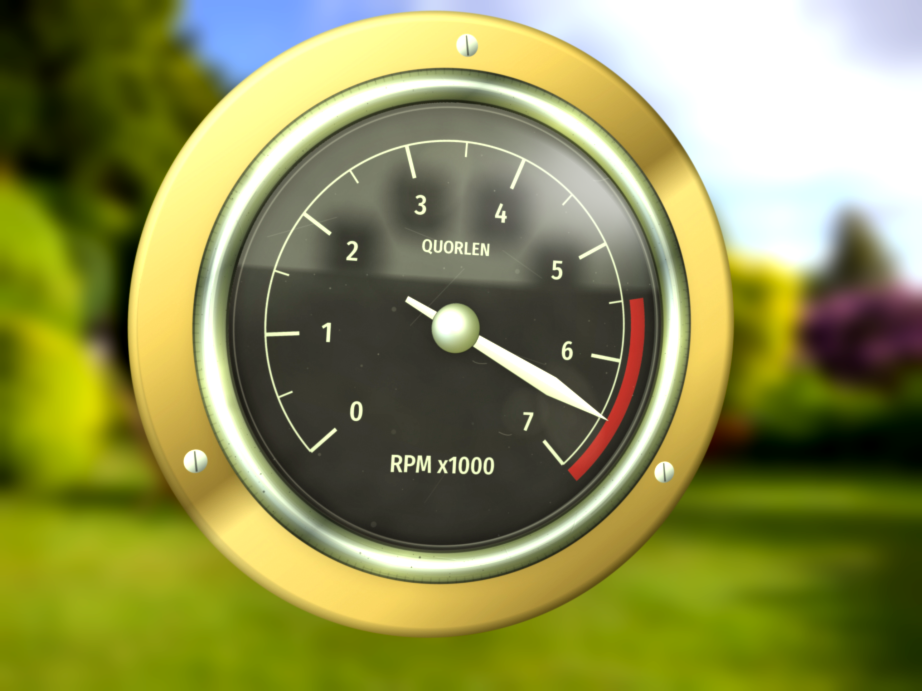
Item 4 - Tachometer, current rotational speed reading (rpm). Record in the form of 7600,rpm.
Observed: 6500,rpm
